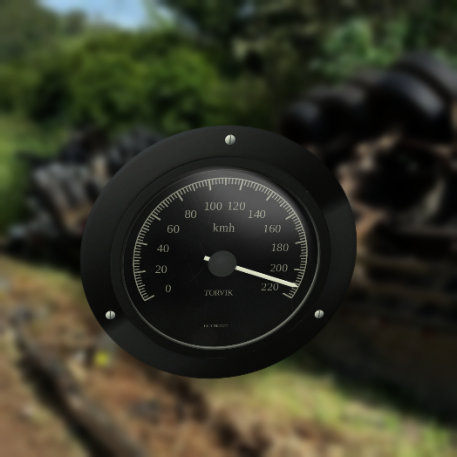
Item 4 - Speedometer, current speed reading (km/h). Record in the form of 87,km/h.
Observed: 210,km/h
